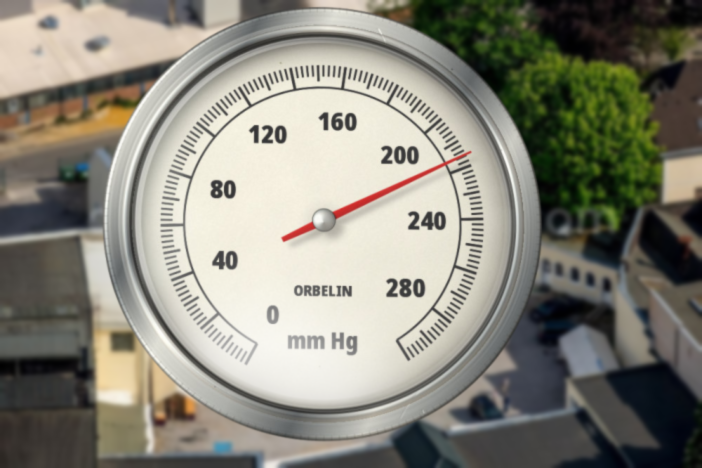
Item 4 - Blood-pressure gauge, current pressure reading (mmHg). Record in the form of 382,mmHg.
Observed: 216,mmHg
